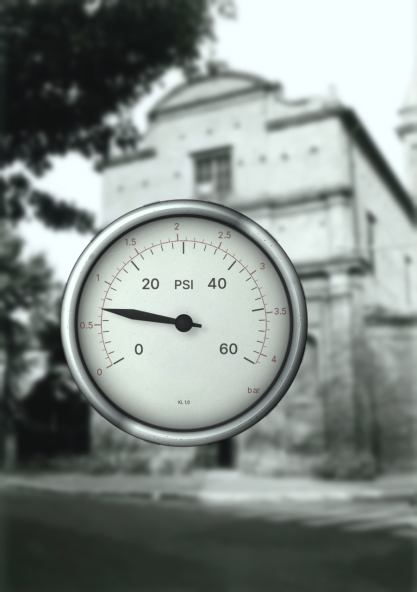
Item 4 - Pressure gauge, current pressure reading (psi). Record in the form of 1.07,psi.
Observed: 10,psi
